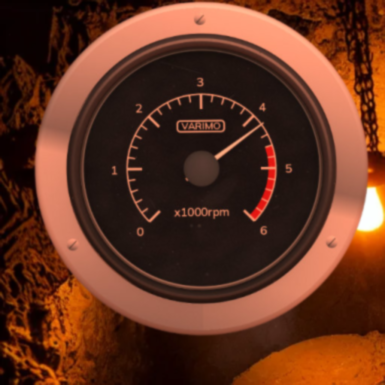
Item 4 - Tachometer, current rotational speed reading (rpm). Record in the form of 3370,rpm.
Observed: 4200,rpm
